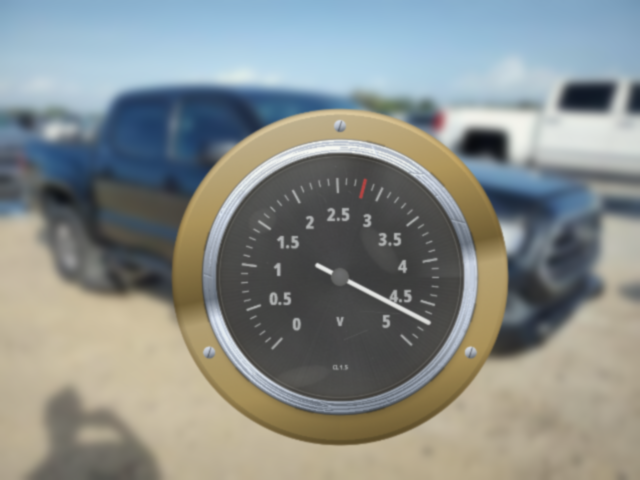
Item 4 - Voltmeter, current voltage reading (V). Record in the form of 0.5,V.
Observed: 4.7,V
